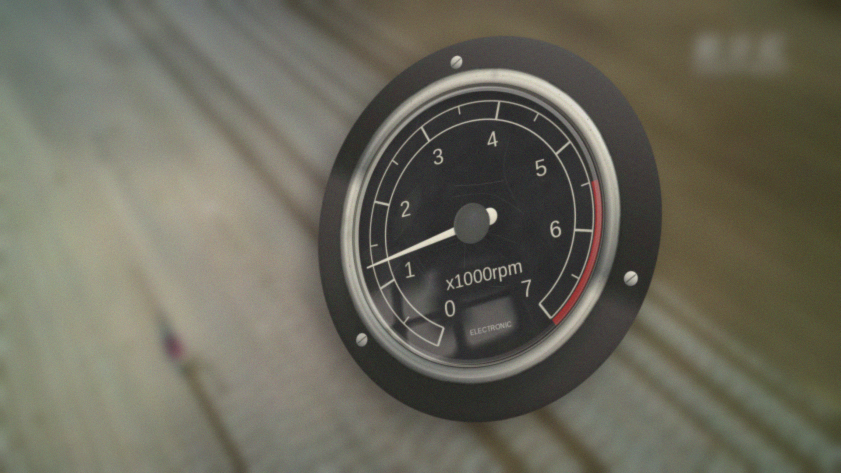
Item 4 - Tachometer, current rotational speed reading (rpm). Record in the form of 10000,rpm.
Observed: 1250,rpm
